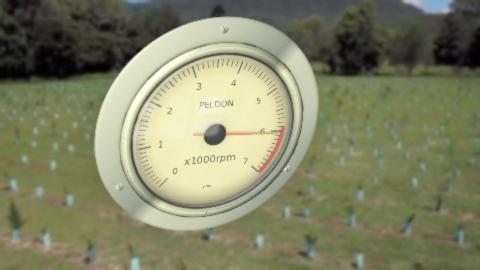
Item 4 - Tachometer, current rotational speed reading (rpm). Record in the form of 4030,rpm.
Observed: 6000,rpm
